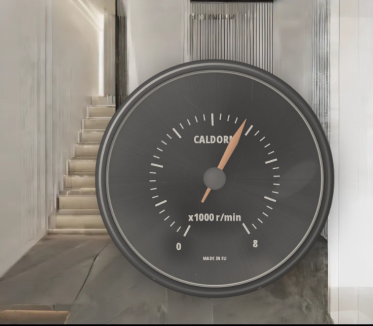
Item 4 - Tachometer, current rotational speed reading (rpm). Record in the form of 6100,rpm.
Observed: 4800,rpm
